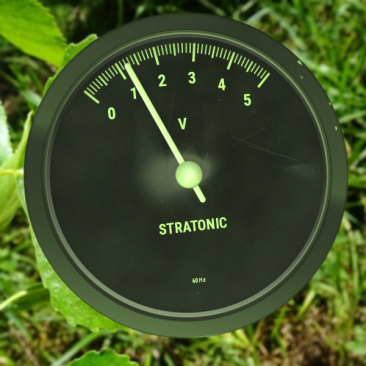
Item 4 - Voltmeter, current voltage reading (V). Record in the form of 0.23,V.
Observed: 1.2,V
